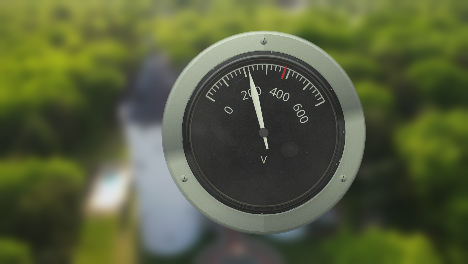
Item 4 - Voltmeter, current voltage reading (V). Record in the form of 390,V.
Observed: 220,V
